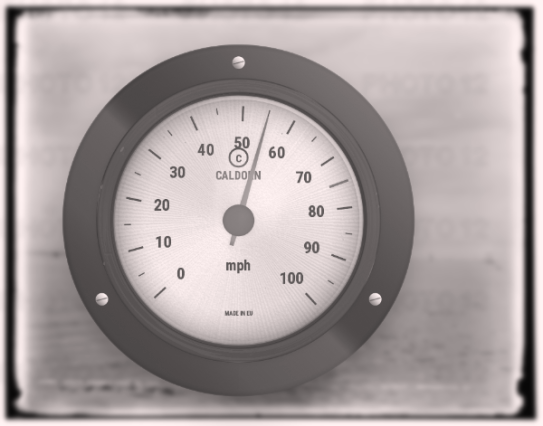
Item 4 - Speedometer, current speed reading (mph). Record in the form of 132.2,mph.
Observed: 55,mph
